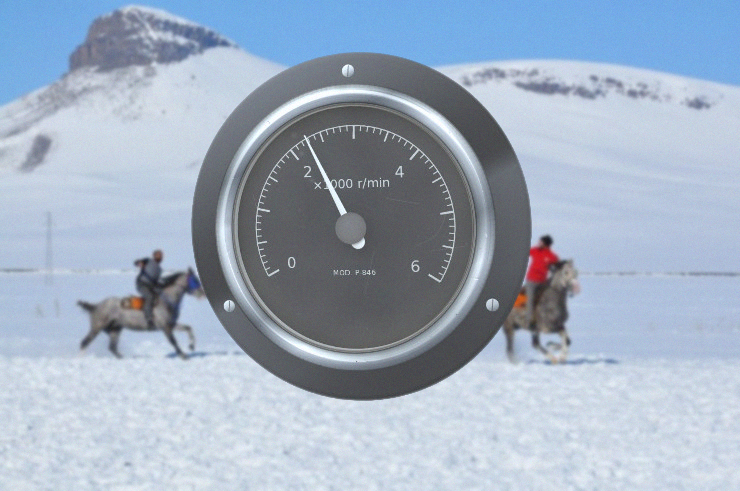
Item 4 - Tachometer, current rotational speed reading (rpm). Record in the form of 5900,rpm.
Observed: 2300,rpm
